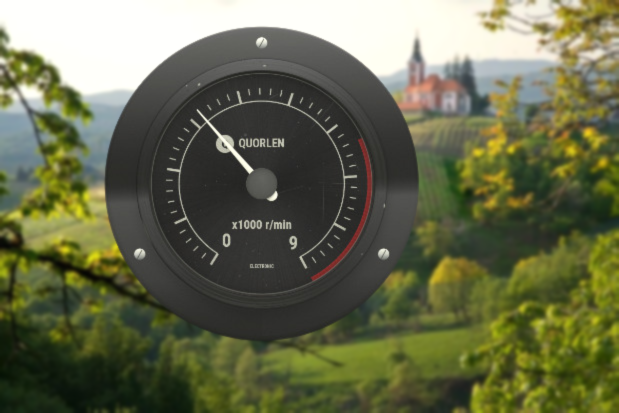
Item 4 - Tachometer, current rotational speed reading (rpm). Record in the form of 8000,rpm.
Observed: 3200,rpm
